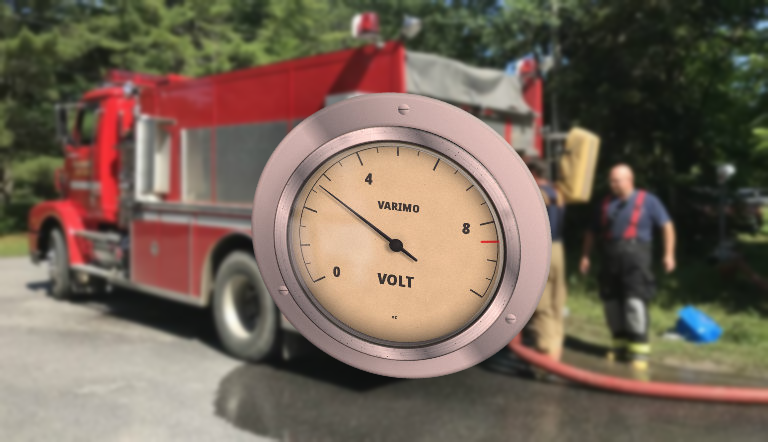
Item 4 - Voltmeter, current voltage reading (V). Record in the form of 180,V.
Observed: 2.75,V
